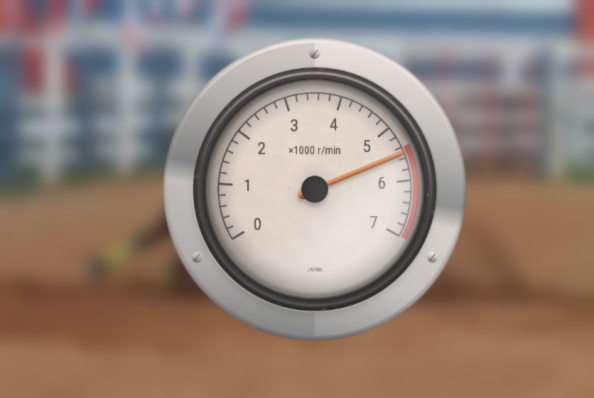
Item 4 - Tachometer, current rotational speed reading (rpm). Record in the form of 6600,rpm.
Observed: 5500,rpm
